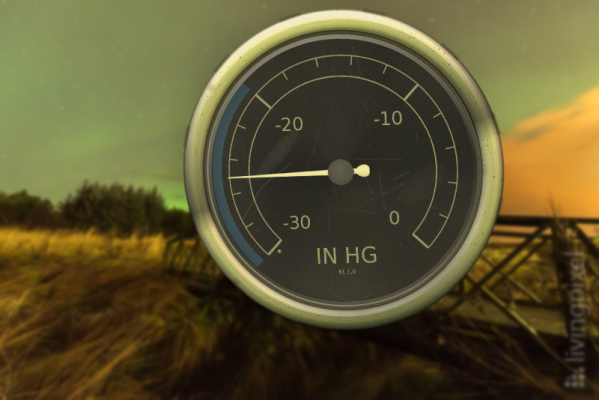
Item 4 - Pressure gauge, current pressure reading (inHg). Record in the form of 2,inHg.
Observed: -25,inHg
